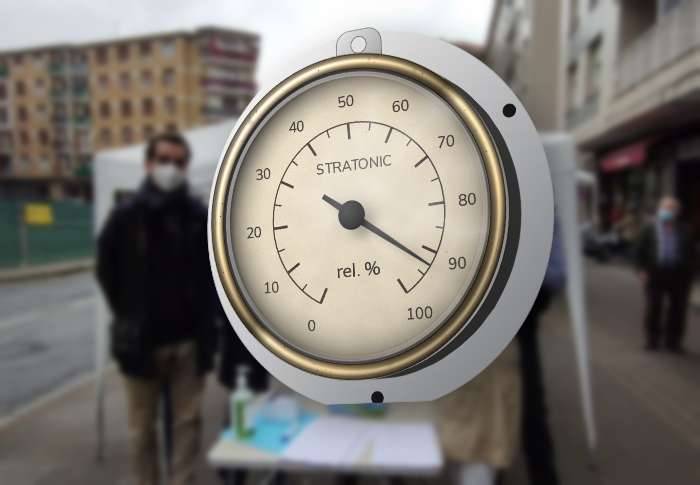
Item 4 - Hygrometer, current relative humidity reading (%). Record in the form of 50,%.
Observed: 92.5,%
